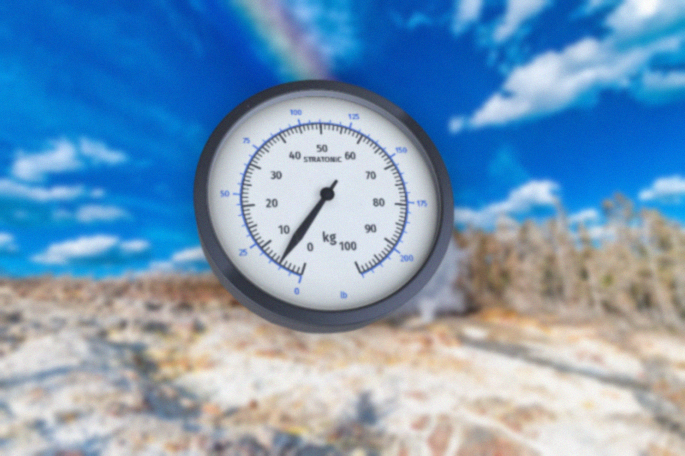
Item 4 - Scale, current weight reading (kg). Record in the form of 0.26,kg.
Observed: 5,kg
